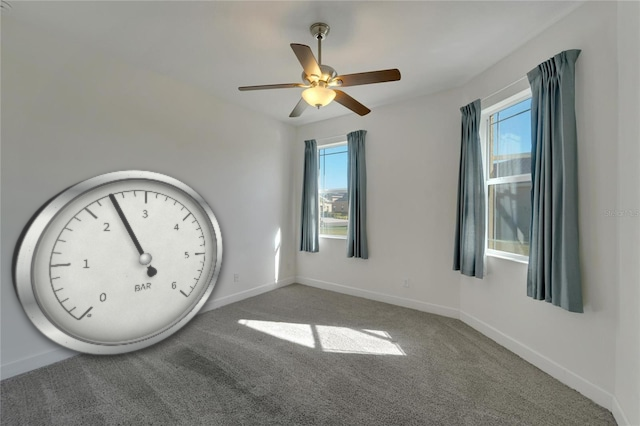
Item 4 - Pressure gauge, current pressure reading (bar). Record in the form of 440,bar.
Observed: 2.4,bar
